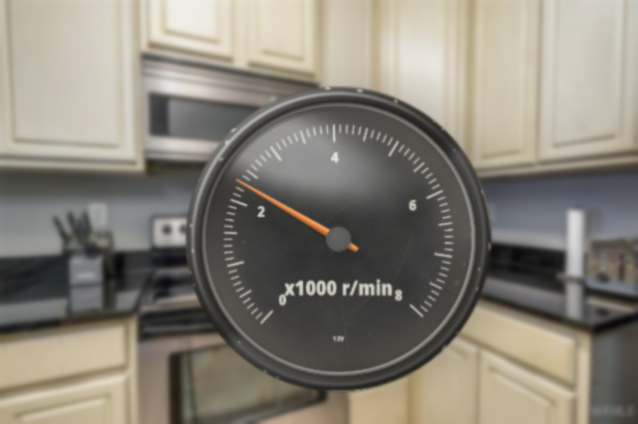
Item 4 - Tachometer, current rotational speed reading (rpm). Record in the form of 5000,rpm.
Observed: 2300,rpm
